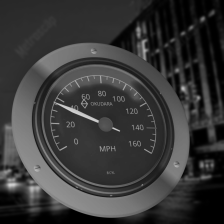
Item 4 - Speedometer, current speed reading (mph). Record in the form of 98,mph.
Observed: 35,mph
